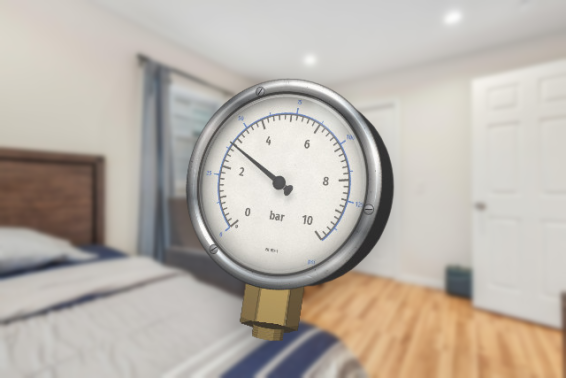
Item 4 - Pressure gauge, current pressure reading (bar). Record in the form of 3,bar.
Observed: 2.8,bar
